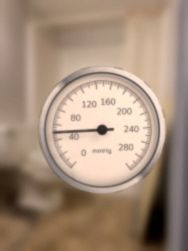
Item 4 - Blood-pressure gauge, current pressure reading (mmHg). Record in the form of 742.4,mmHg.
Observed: 50,mmHg
